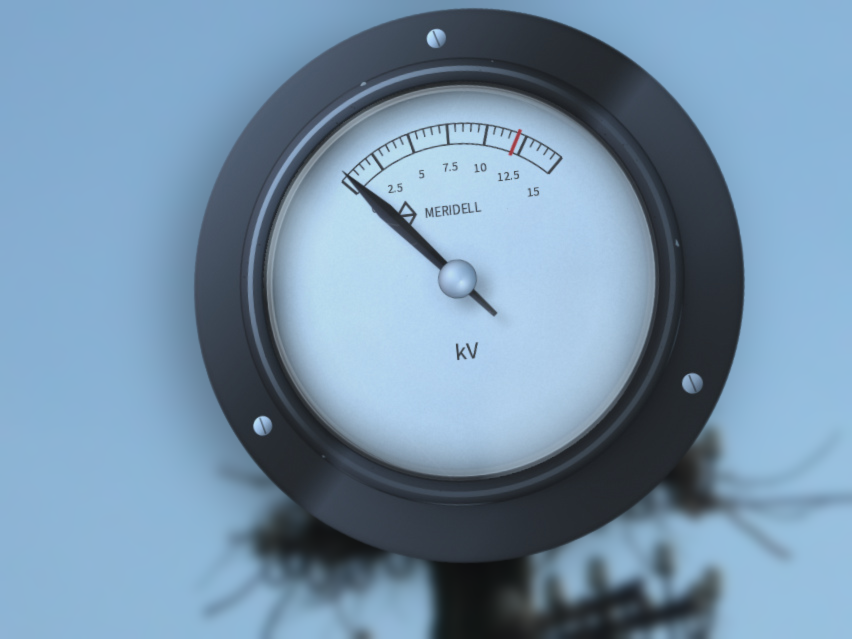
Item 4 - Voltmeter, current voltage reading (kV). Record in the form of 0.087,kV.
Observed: 0.5,kV
